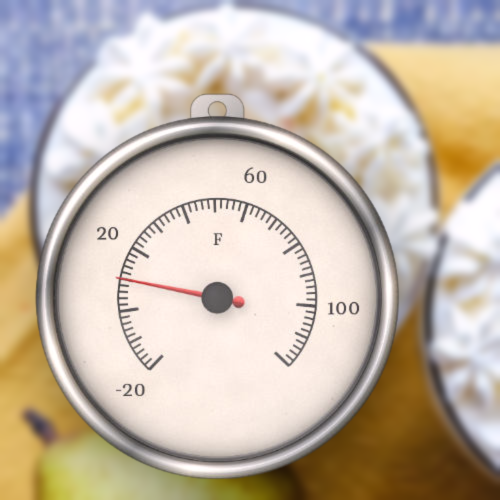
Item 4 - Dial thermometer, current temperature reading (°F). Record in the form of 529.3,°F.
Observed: 10,°F
